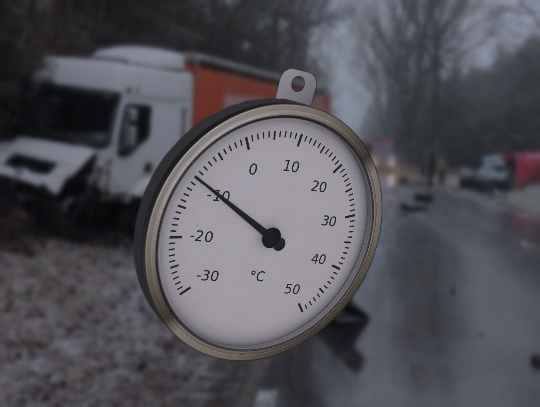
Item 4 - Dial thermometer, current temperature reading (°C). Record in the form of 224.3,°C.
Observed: -10,°C
